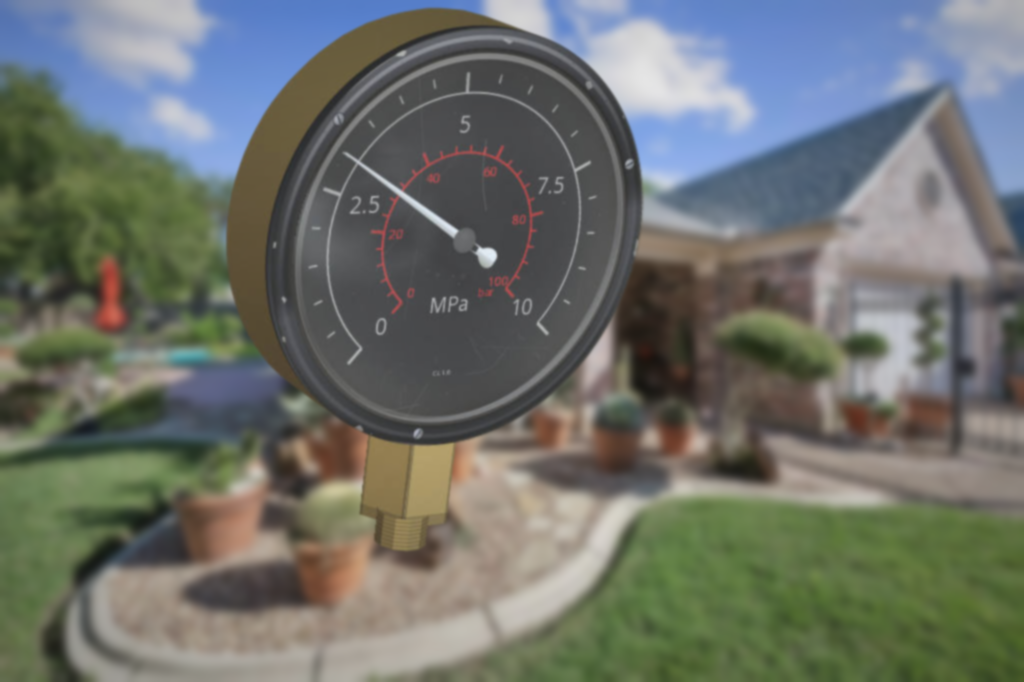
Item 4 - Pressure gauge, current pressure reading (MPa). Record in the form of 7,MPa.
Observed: 3,MPa
